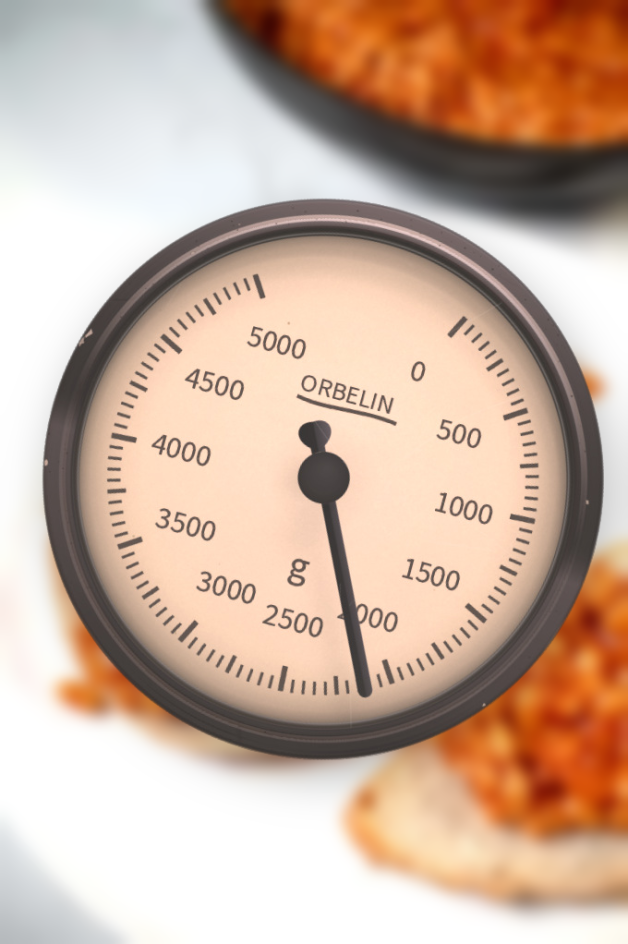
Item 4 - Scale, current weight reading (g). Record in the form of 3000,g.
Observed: 2125,g
